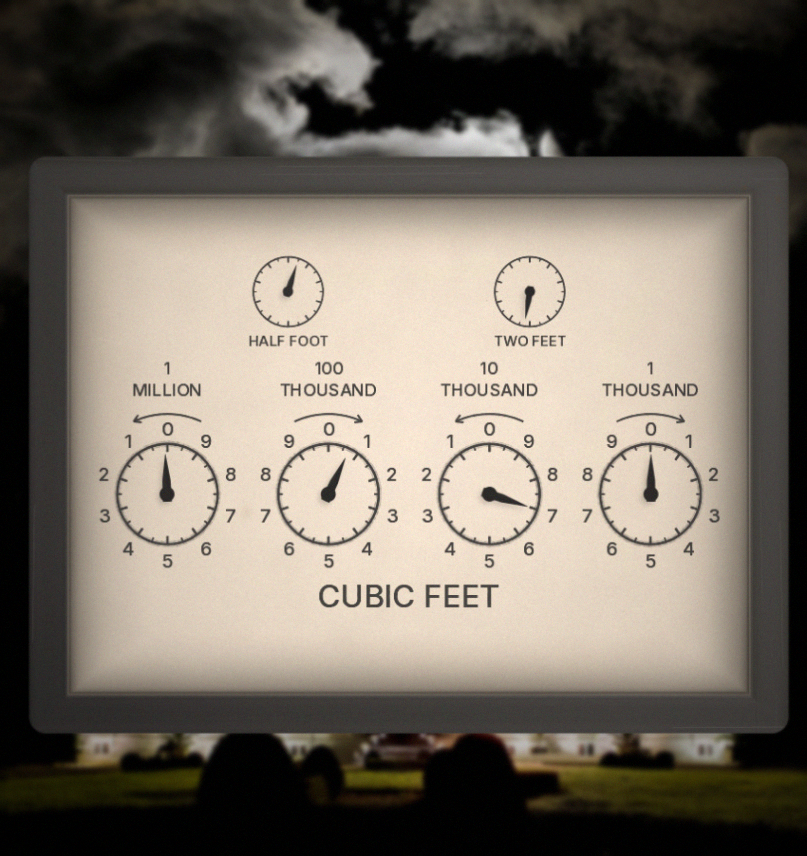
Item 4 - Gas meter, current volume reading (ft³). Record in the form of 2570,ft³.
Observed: 7000,ft³
